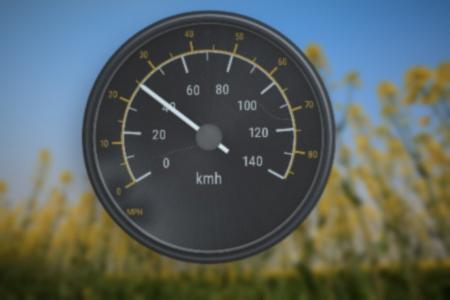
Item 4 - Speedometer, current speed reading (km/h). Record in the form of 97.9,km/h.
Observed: 40,km/h
